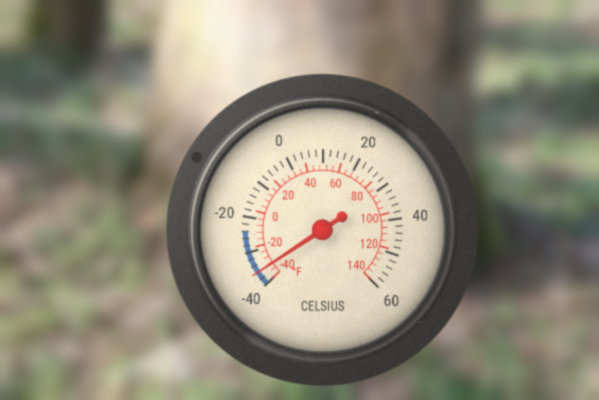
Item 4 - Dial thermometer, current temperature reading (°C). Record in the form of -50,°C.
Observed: -36,°C
